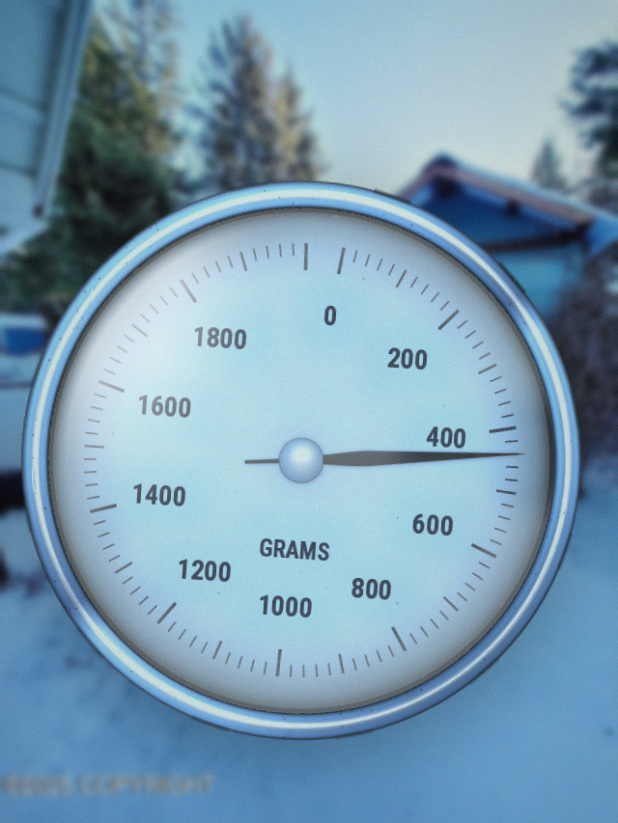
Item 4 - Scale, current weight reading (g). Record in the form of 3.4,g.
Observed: 440,g
